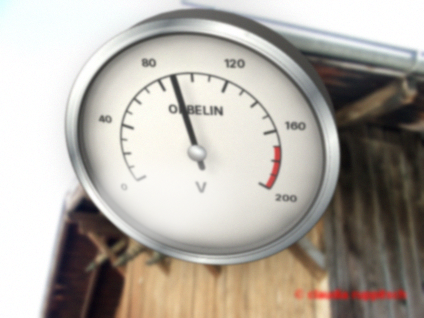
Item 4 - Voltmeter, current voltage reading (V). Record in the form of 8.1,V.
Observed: 90,V
